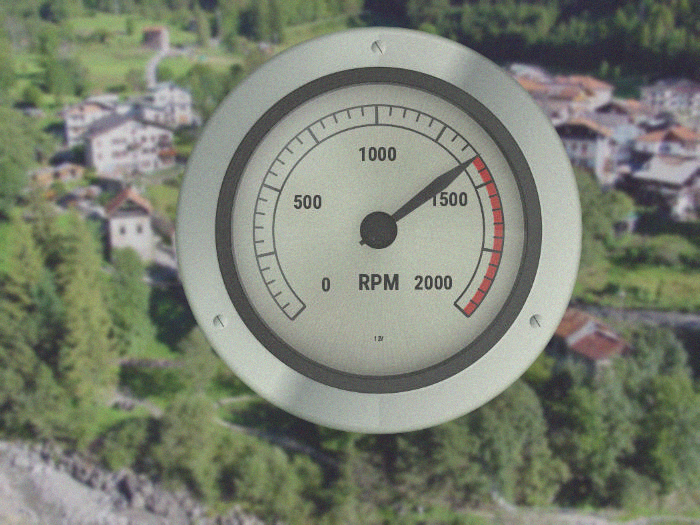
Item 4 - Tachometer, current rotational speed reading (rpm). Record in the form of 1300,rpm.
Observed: 1400,rpm
